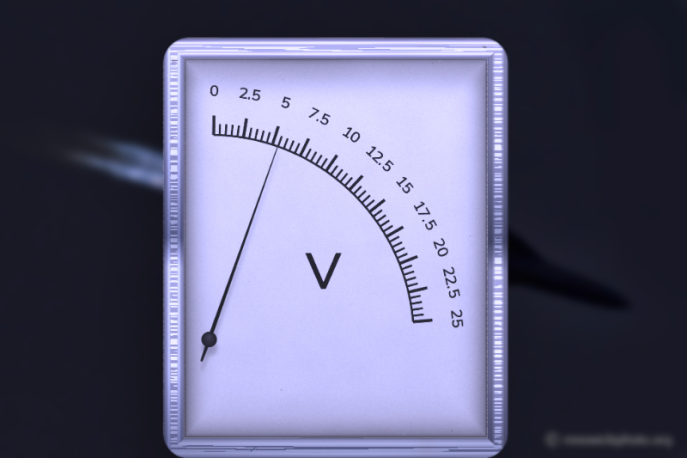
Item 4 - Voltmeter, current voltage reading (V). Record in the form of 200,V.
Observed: 5.5,V
